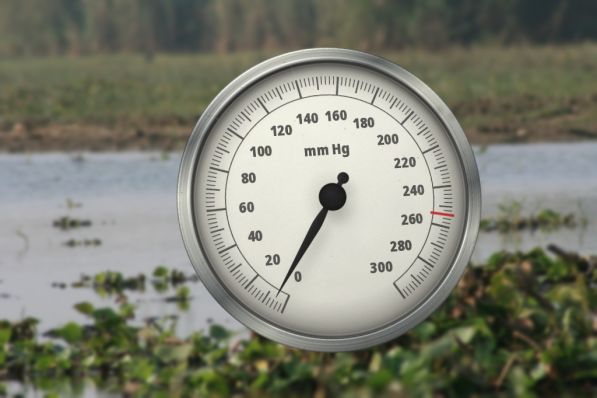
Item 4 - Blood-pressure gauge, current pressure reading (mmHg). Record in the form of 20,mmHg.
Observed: 6,mmHg
